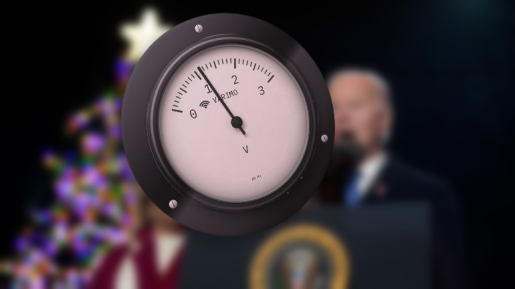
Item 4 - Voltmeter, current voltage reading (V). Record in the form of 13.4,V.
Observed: 1.1,V
